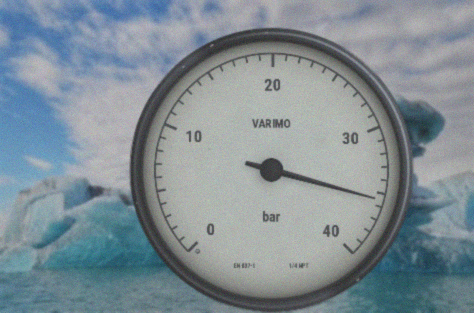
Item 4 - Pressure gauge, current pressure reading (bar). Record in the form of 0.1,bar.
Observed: 35.5,bar
